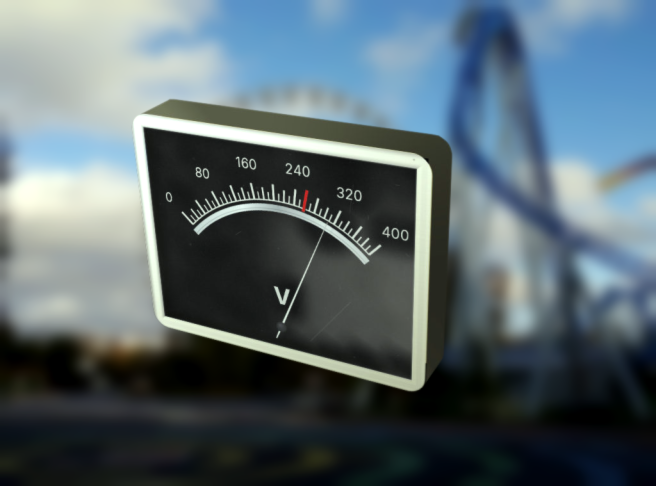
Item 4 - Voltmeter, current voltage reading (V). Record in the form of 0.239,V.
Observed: 310,V
